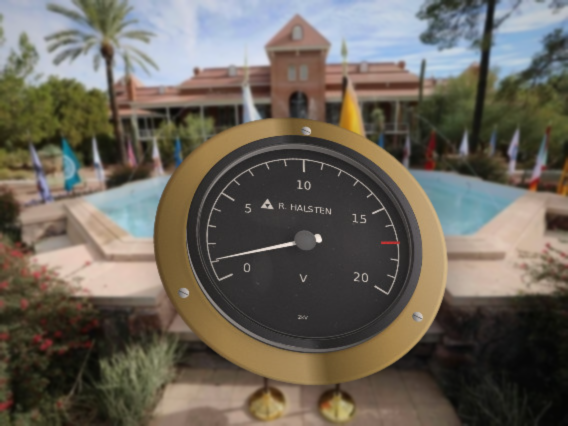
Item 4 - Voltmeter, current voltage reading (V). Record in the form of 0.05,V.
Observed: 1,V
